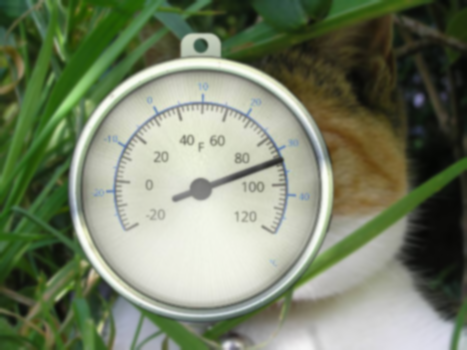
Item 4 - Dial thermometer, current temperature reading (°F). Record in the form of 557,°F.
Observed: 90,°F
